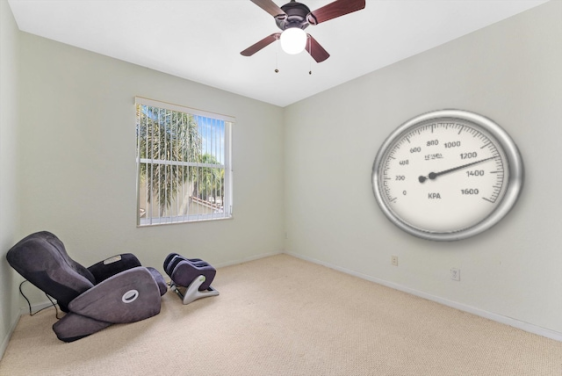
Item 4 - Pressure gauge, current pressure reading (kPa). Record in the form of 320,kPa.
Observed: 1300,kPa
